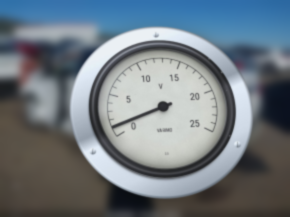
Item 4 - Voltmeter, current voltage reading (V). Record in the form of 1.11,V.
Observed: 1,V
